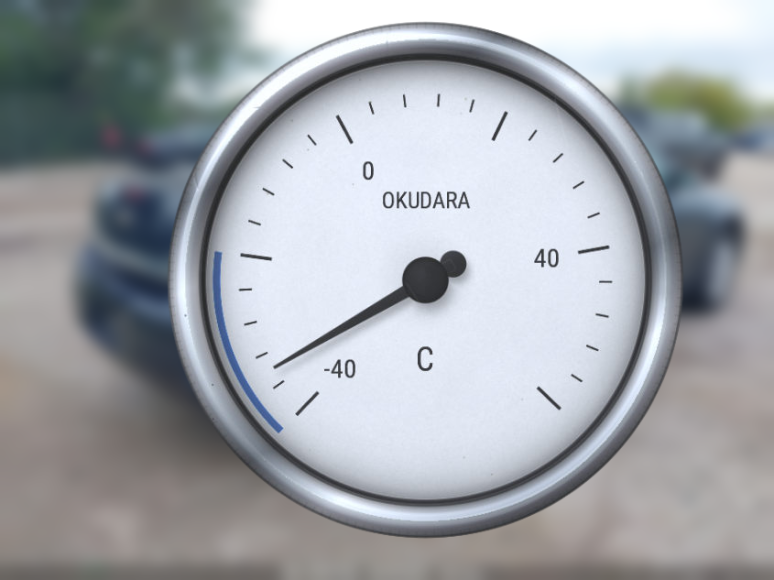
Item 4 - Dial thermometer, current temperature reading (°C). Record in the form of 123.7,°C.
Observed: -34,°C
